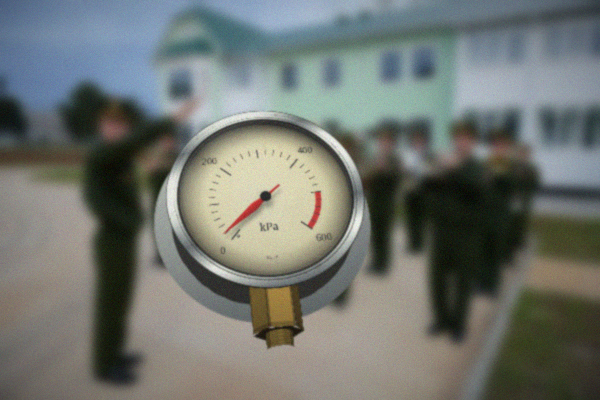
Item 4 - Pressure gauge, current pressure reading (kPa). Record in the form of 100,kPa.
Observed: 20,kPa
